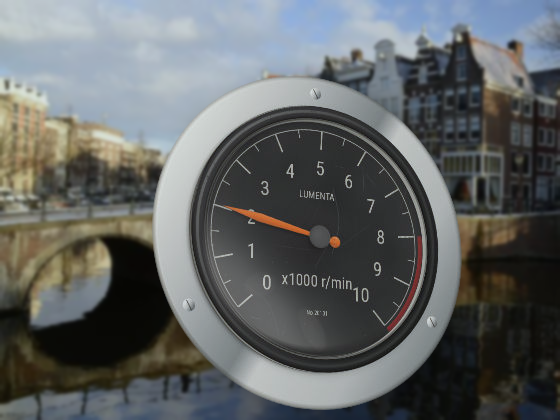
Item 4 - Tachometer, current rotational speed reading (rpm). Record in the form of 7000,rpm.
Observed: 2000,rpm
